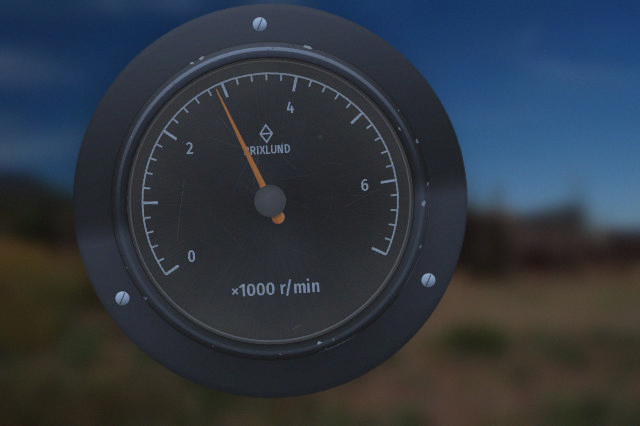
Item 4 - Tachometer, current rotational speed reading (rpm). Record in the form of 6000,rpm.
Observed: 2900,rpm
